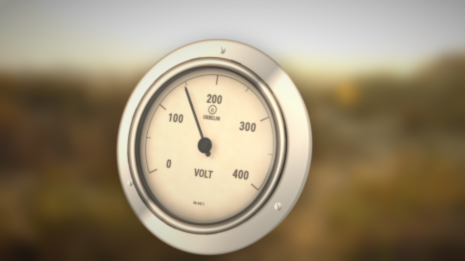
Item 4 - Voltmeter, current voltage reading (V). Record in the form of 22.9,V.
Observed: 150,V
